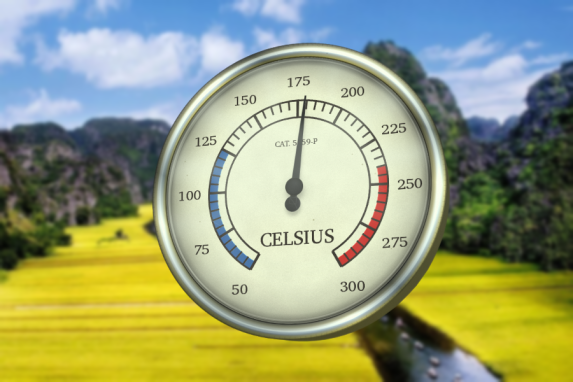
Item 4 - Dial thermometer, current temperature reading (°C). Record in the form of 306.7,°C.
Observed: 180,°C
